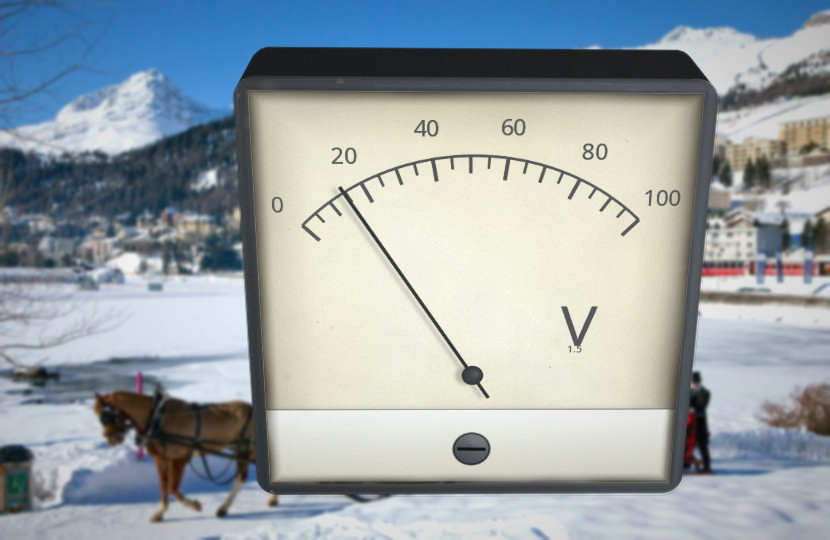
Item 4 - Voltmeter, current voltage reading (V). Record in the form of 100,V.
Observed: 15,V
